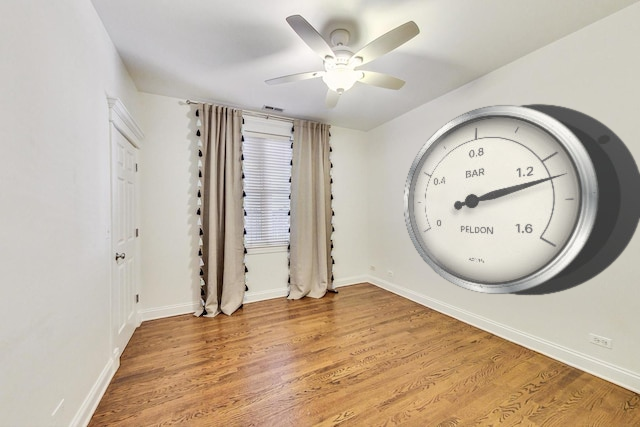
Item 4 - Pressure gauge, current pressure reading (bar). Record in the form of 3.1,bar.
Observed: 1.3,bar
